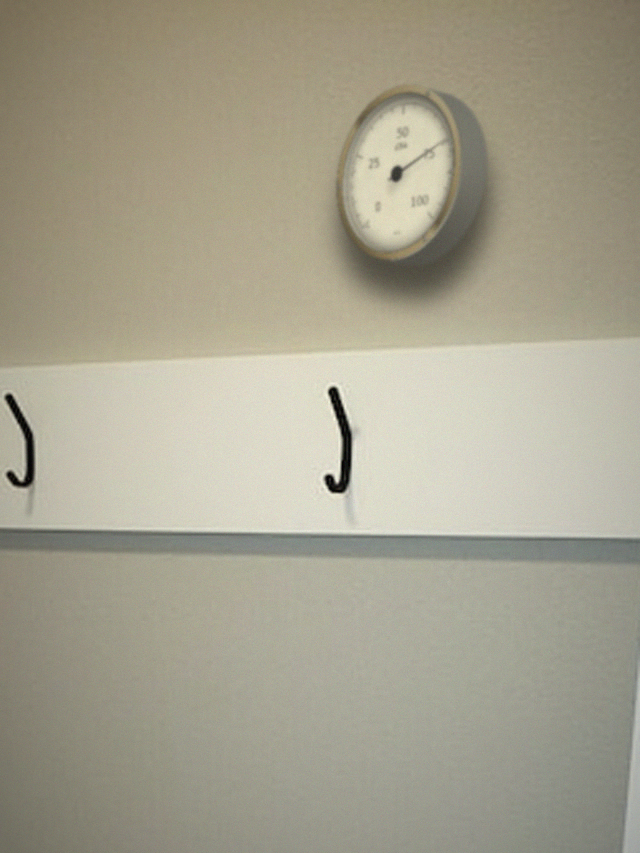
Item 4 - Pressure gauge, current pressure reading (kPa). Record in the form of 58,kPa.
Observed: 75,kPa
